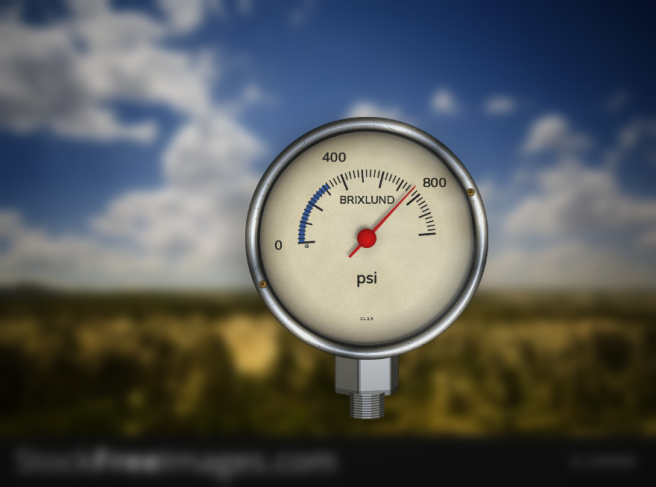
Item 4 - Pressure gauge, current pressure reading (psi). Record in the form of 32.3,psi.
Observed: 760,psi
